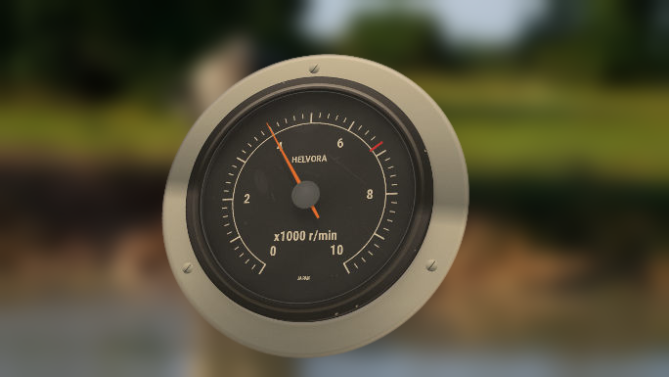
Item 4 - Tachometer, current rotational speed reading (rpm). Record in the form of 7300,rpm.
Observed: 4000,rpm
